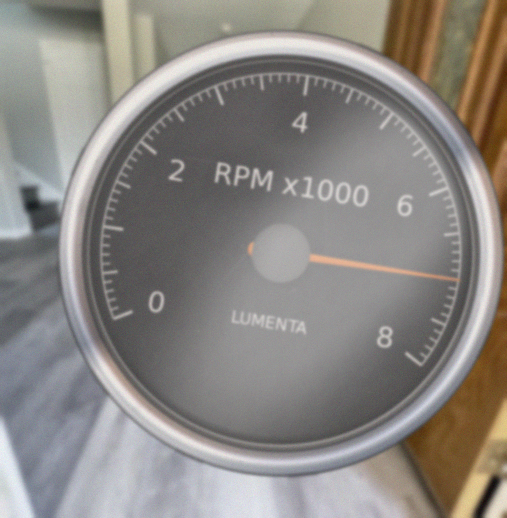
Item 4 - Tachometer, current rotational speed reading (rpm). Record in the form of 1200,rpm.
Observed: 7000,rpm
